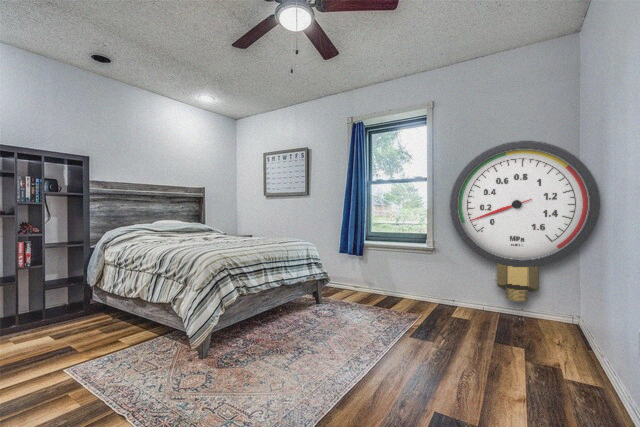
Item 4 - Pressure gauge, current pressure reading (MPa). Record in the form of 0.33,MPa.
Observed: 0.1,MPa
